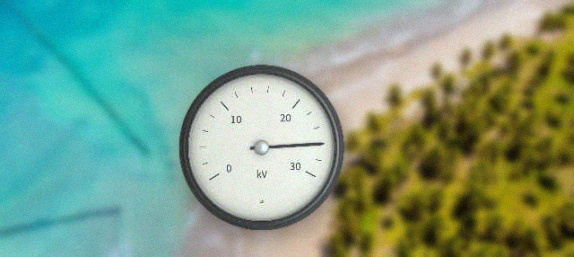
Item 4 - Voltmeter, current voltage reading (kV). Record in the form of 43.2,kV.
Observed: 26,kV
